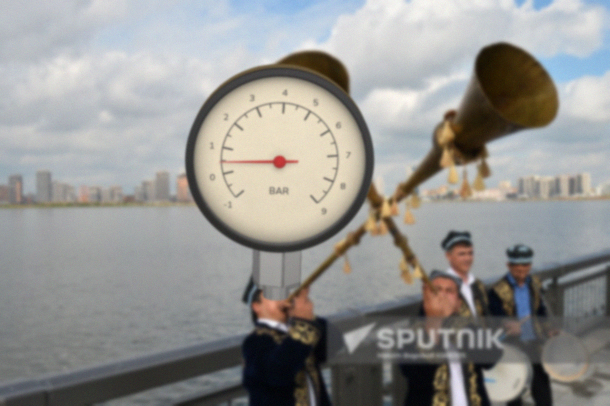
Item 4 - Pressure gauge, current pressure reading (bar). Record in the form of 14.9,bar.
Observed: 0.5,bar
